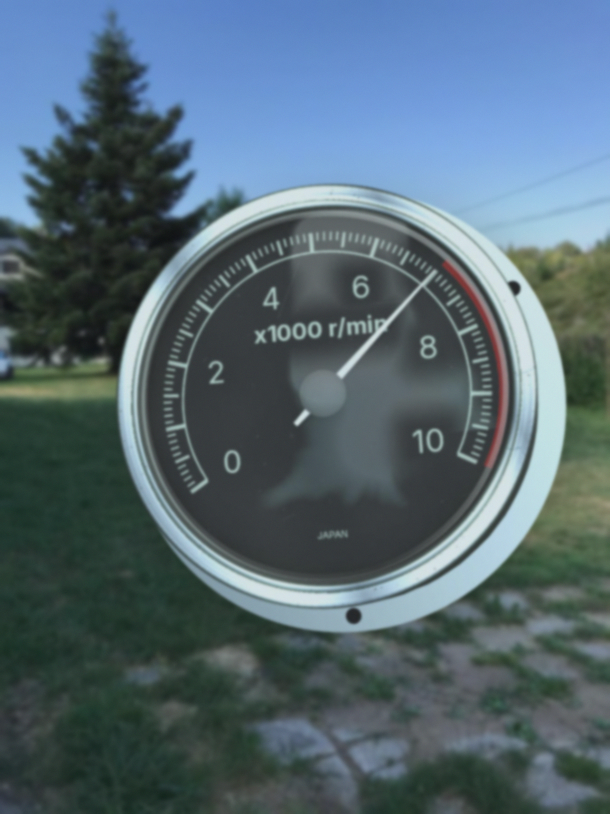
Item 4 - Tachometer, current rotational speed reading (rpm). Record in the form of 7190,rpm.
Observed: 7000,rpm
